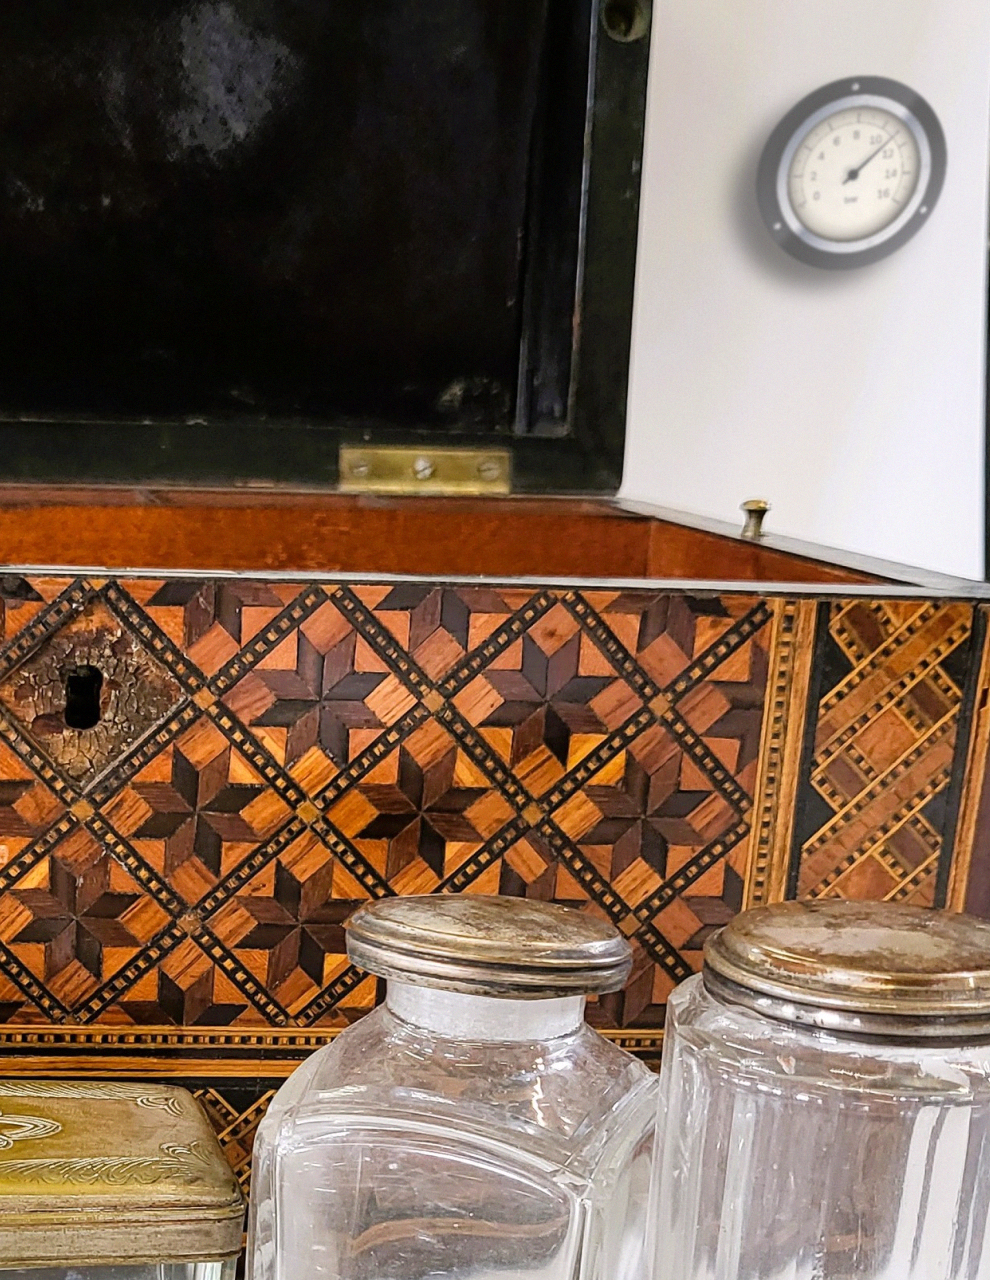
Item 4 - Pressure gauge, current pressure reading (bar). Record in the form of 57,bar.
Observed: 11,bar
